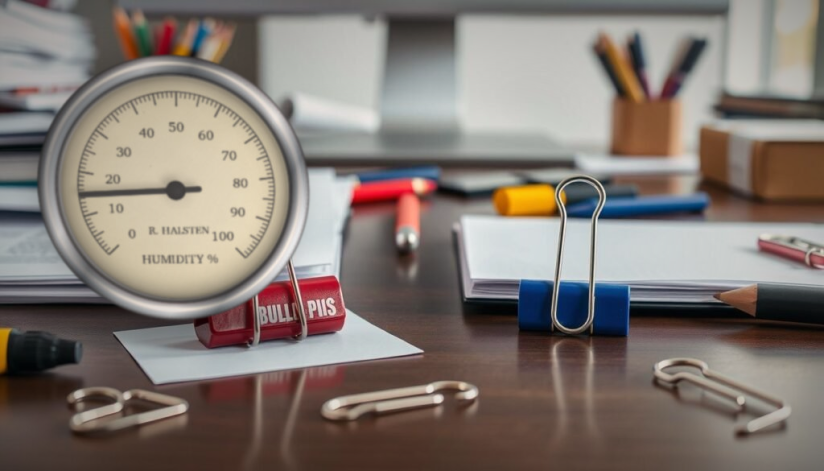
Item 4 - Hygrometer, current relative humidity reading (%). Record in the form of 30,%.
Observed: 15,%
